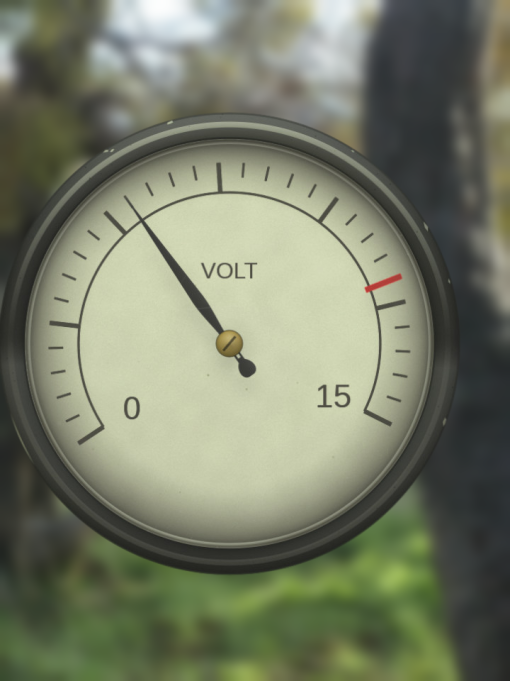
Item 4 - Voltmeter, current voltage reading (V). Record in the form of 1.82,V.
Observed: 5.5,V
